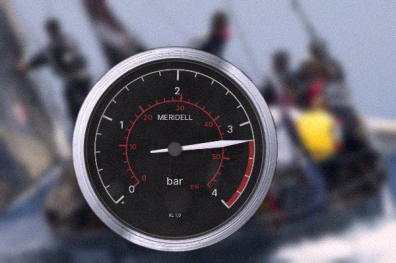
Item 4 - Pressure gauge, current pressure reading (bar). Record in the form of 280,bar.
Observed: 3.2,bar
